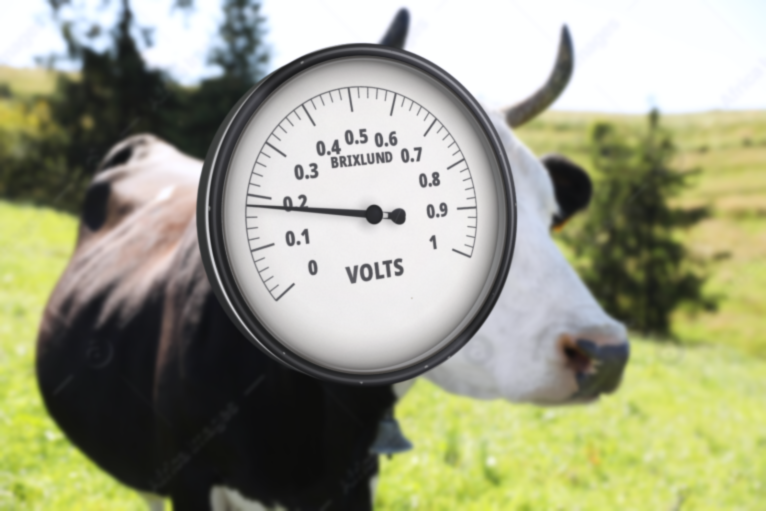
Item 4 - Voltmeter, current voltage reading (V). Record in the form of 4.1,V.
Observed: 0.18,V
